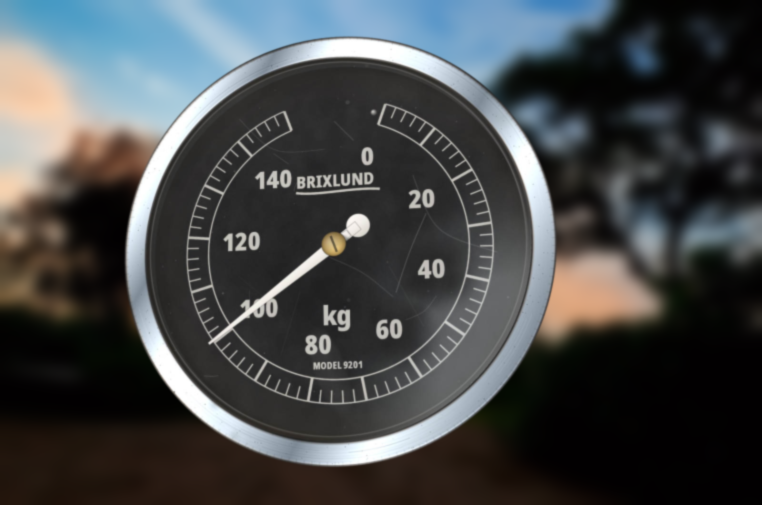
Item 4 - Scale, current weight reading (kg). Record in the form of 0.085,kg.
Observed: 100,kg
